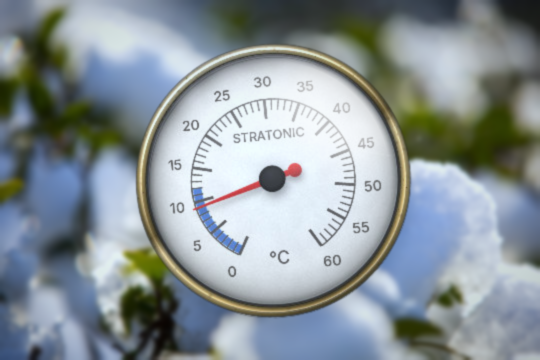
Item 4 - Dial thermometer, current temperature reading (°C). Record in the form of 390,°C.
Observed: 9,°C
